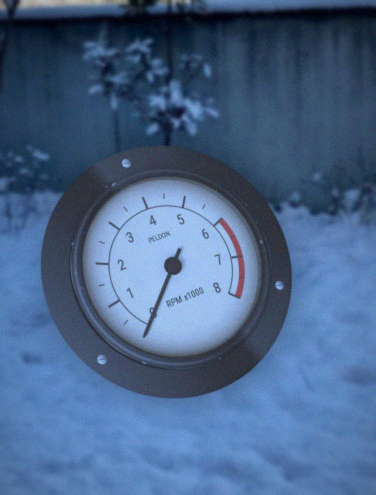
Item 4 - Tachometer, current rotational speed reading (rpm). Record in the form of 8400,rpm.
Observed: 0,rpm
